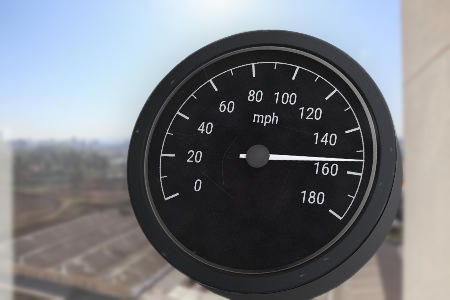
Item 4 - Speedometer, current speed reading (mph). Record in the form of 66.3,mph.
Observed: 155,mph
